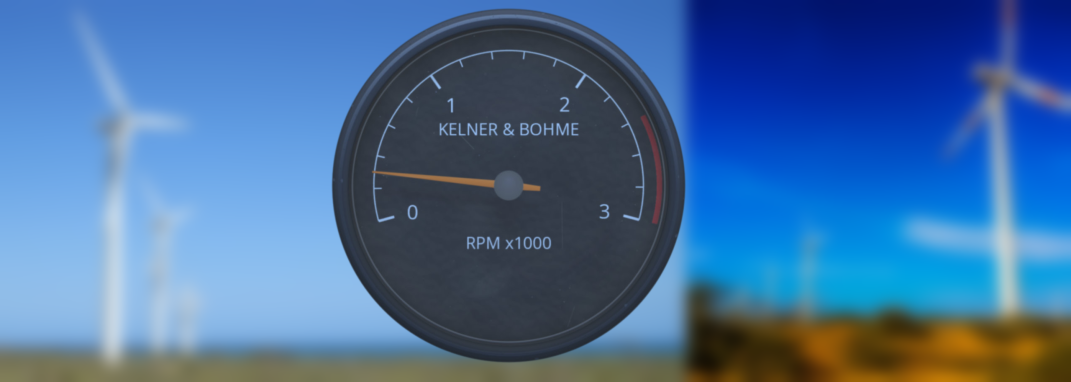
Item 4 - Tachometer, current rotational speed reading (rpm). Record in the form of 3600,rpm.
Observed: 300,rpm
